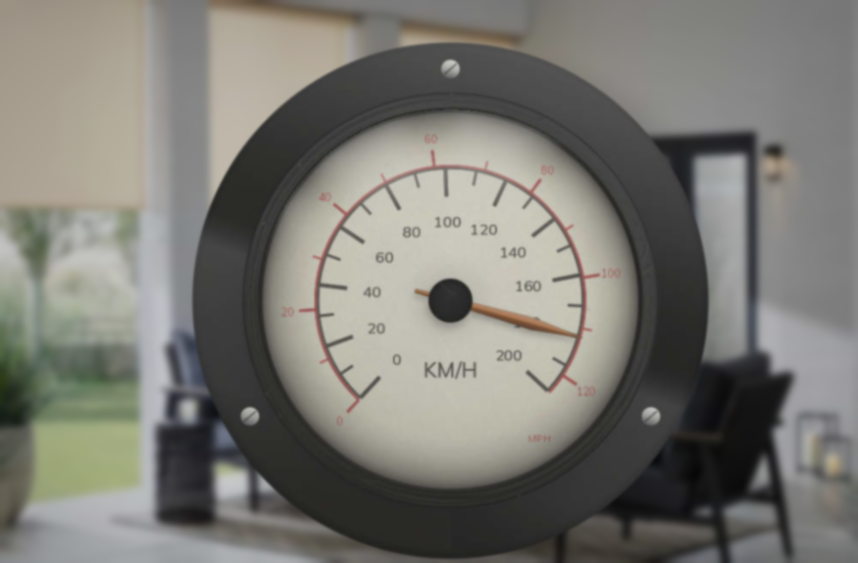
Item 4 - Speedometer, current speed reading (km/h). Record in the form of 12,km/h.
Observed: 180,km/h
